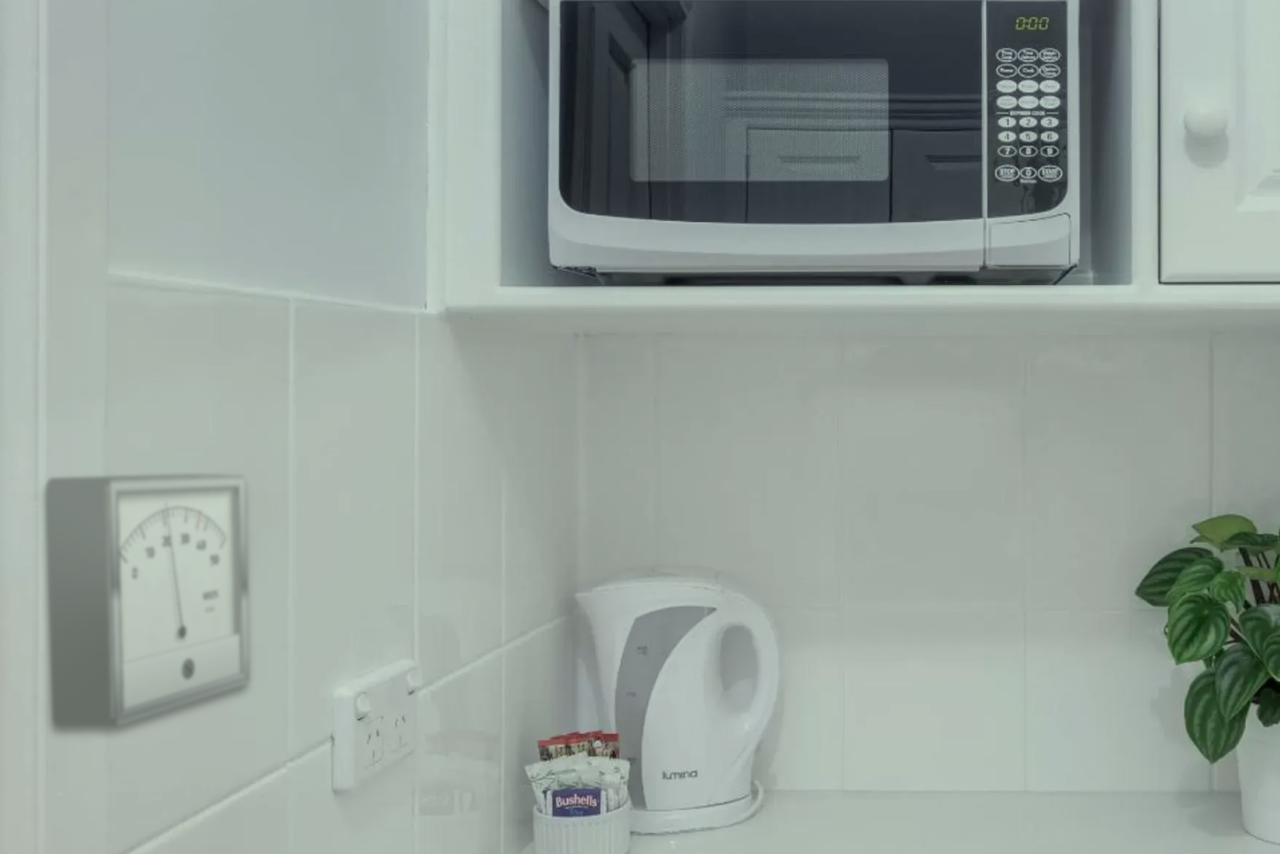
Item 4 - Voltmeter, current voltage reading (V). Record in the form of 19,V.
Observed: 20,V
